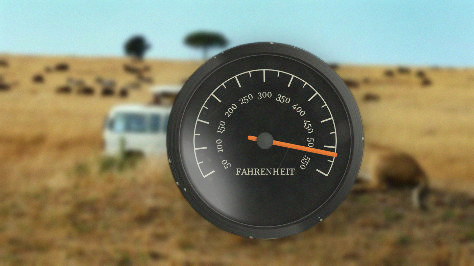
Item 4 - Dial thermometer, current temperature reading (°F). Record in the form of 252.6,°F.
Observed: 512.5,°F
